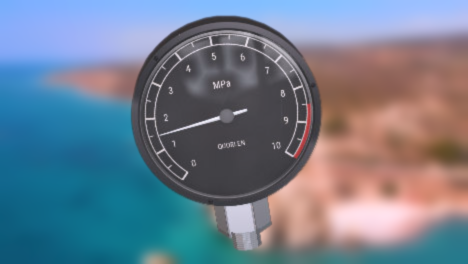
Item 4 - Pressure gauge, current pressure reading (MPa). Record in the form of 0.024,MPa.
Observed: 1.5,MPa
